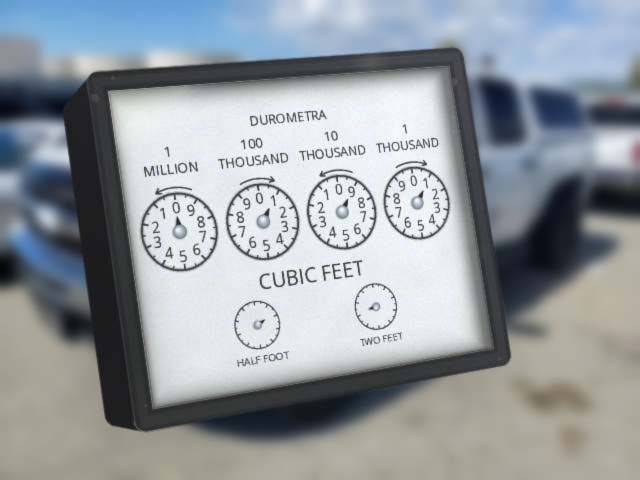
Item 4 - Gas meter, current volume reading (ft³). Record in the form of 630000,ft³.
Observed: 9100,ft³
